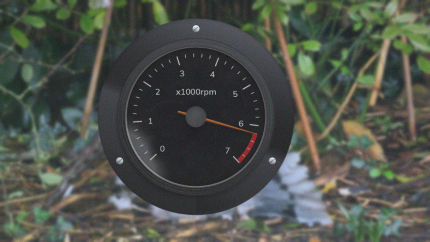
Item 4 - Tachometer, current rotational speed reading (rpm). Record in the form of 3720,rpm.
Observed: 6200,rpm
